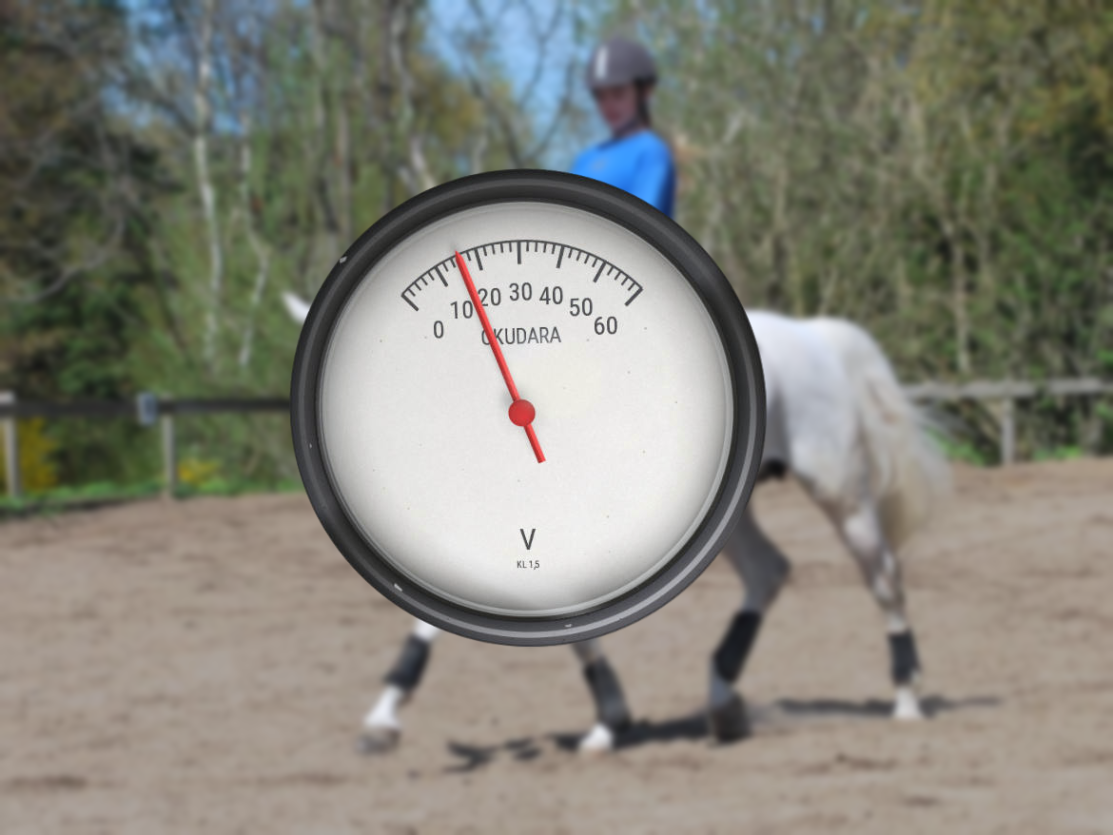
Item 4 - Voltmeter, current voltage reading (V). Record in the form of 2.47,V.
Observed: 16,V
